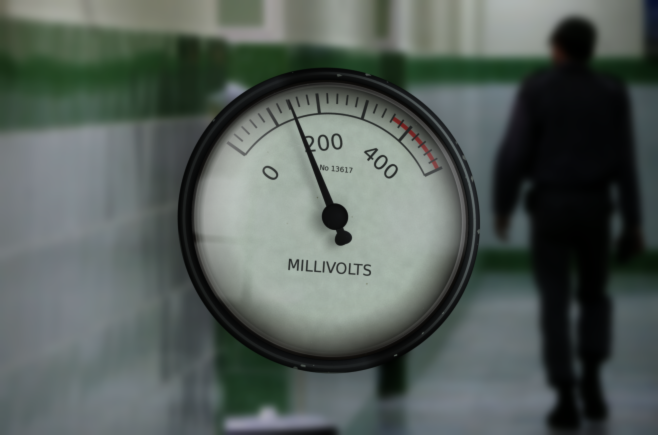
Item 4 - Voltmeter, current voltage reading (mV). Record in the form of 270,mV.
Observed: 140,mV
